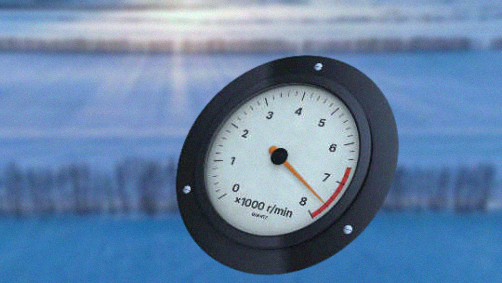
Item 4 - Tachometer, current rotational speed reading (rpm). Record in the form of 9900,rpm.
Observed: 7600,rpm
